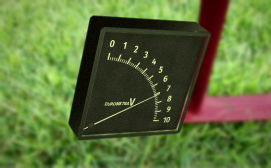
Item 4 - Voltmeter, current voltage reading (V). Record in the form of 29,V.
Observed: 7,V
